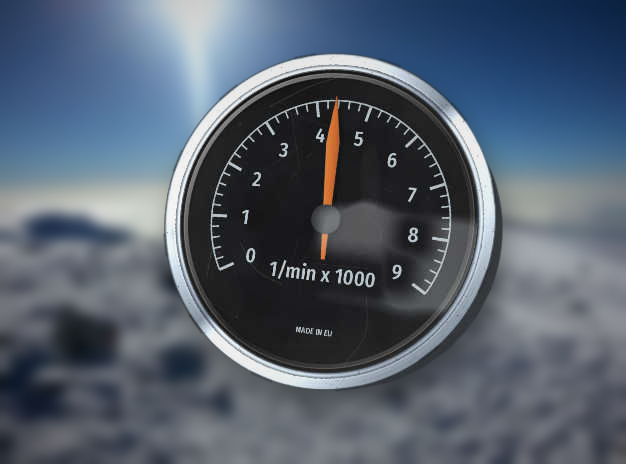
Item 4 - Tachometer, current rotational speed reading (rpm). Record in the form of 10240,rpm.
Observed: 4400,rpm
